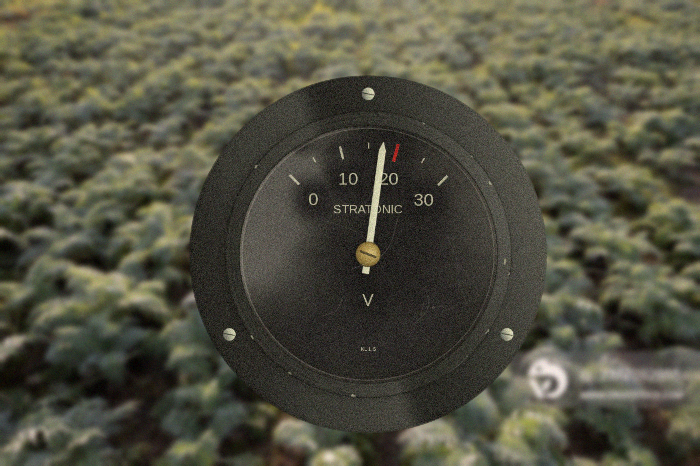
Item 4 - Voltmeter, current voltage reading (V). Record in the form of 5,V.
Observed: 17.5,V
